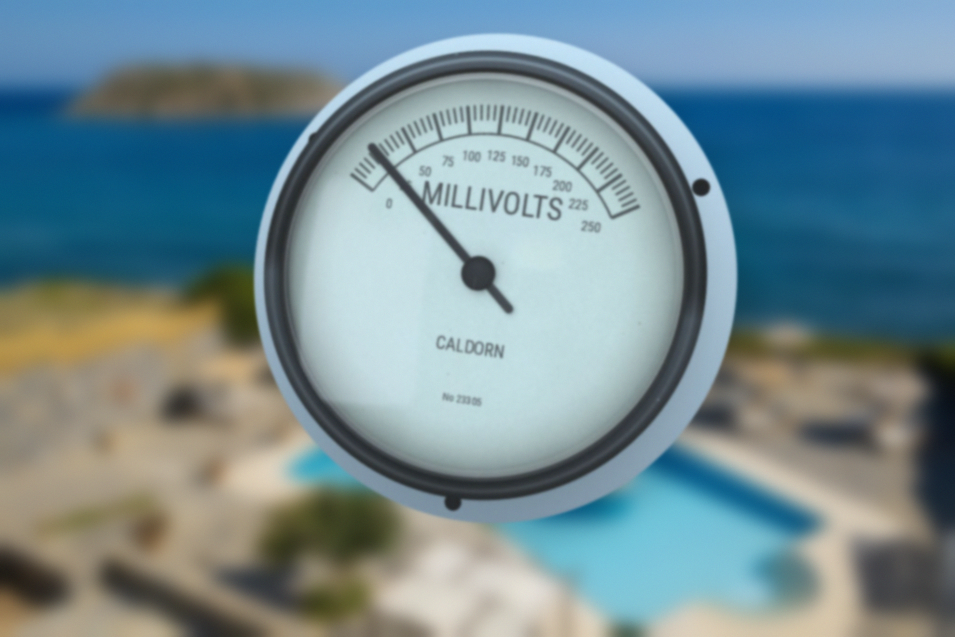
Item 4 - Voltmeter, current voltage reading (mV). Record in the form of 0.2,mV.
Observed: 25,mV
